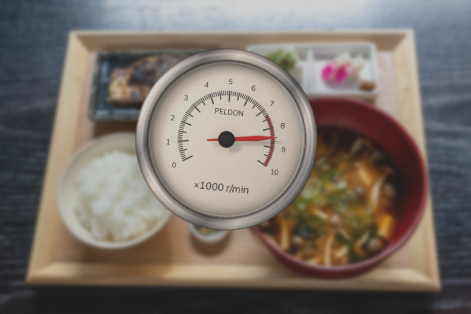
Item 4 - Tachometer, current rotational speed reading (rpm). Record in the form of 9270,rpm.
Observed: 8500,rpm
